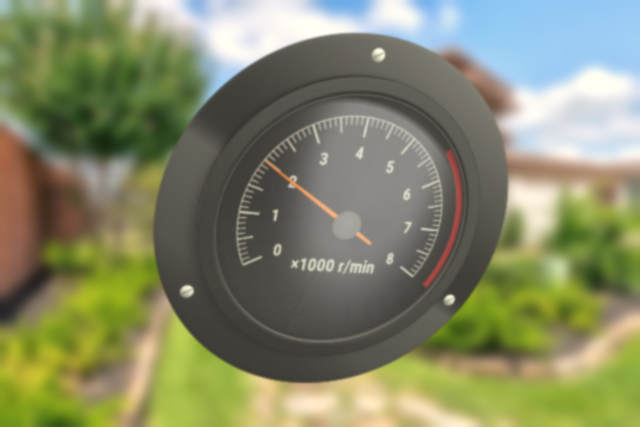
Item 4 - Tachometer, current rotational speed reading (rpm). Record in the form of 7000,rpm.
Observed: 2000,rpm
